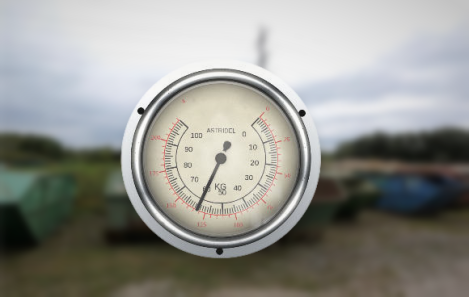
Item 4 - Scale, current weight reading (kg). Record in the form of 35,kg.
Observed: 60,kg
